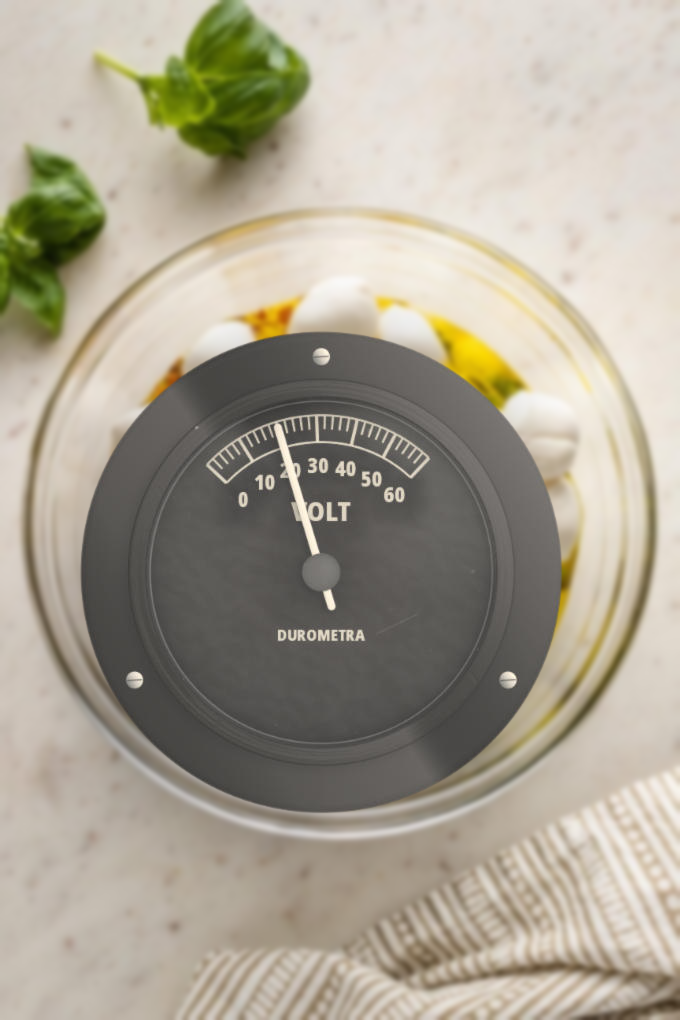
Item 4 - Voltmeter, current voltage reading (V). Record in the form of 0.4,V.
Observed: 20,V
